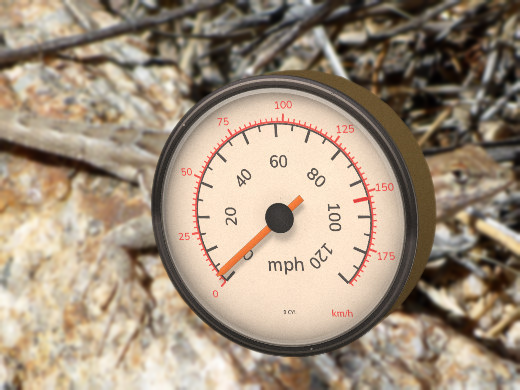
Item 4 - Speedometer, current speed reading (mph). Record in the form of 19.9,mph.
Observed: 2.5,mph
